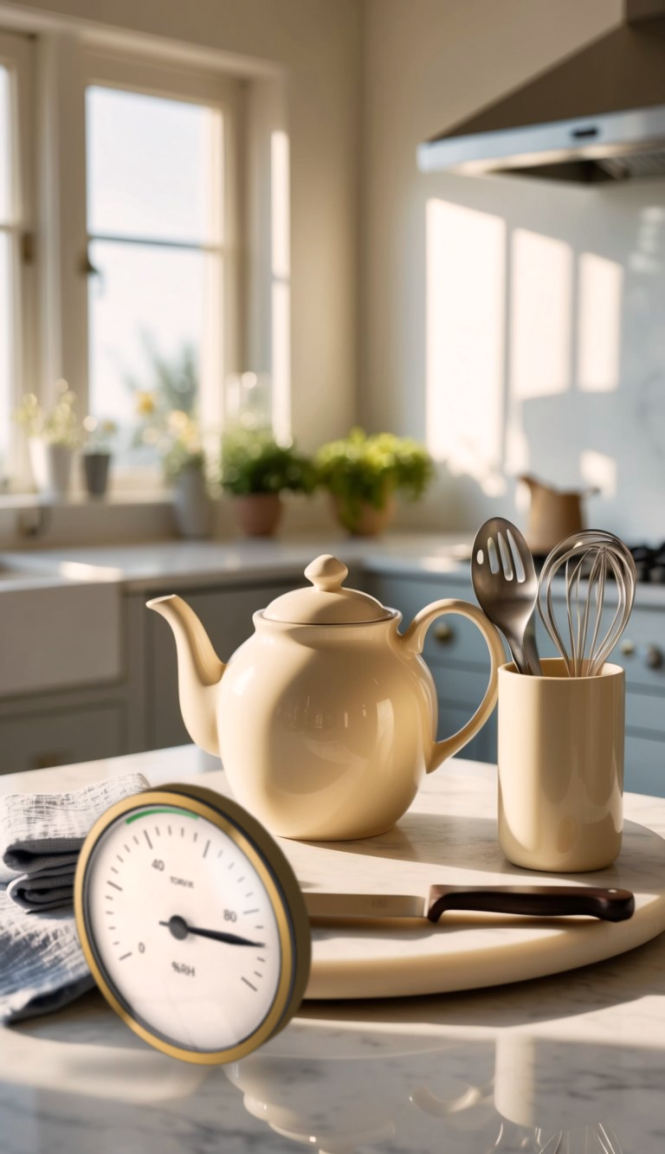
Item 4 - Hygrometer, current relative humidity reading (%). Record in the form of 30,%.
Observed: 88,%
